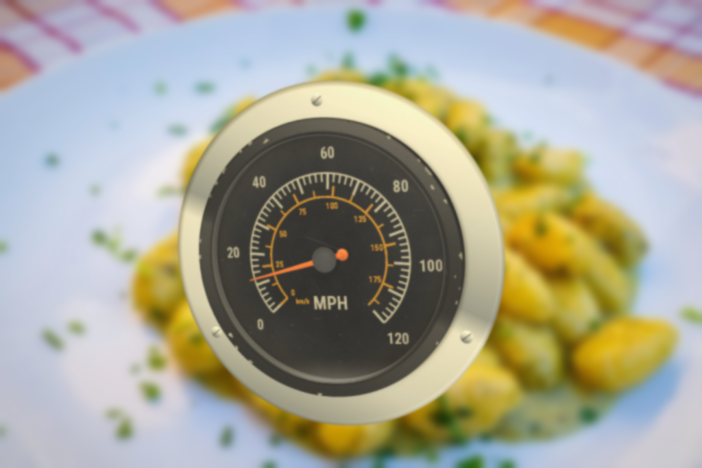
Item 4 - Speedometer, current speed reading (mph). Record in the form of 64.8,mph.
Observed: 12,mph
